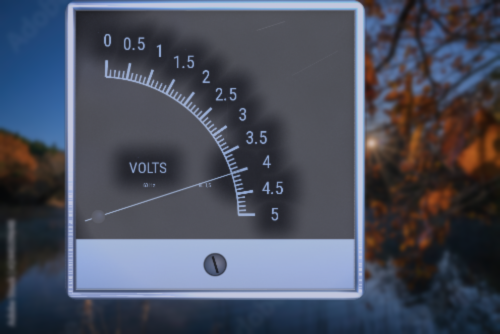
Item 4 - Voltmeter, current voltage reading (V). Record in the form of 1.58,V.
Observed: 4,V
